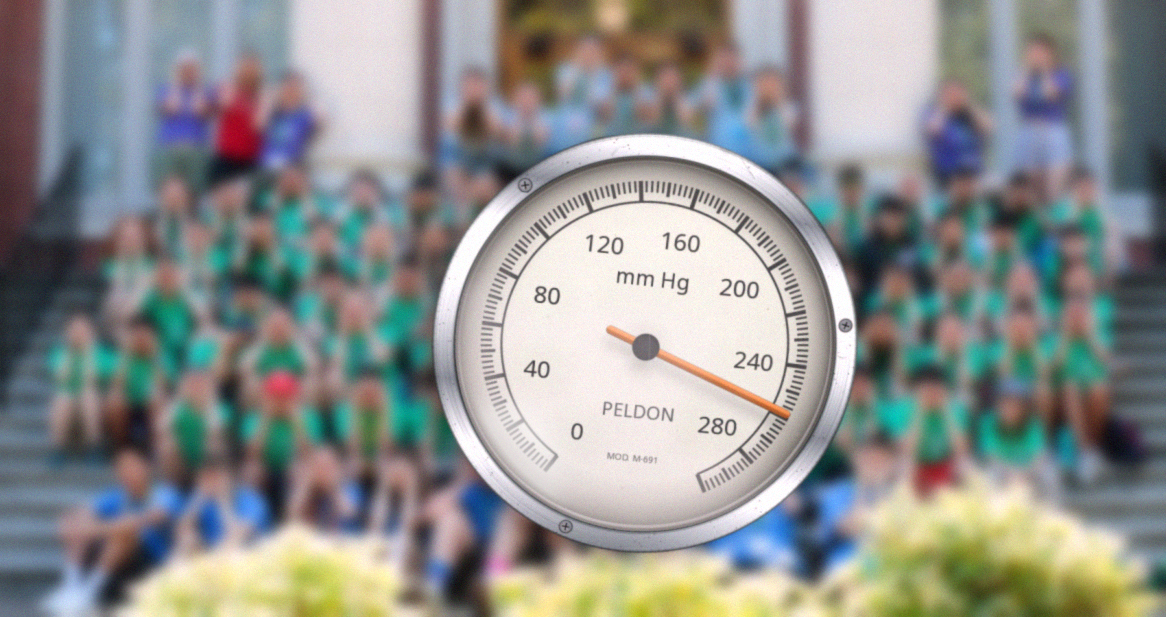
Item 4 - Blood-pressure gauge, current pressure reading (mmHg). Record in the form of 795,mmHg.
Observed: 258,mmHg
